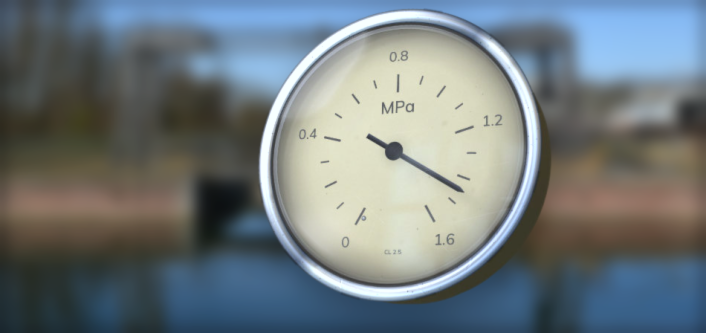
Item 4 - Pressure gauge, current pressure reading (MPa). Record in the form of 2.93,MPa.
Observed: 1.45,MPa
